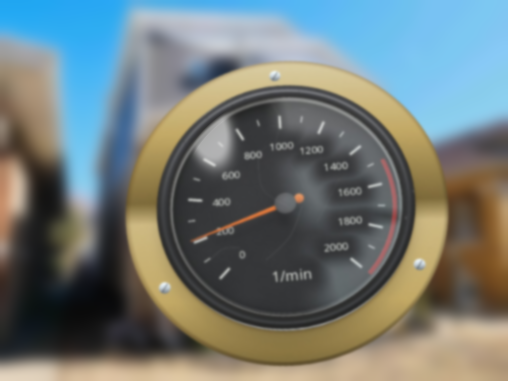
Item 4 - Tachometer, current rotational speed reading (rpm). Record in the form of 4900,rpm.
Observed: 200,rpm
